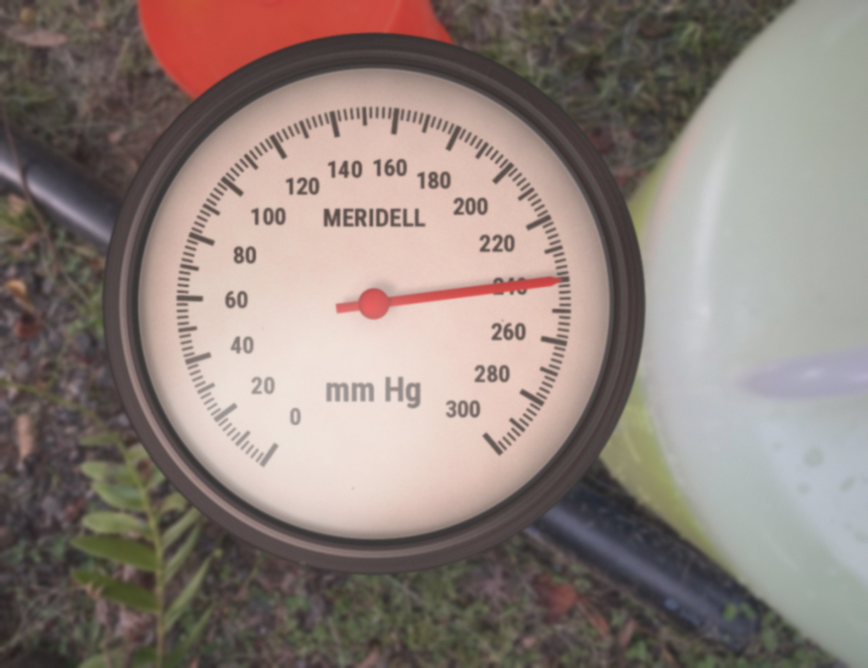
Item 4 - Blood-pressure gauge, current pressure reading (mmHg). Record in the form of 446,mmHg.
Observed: 240,mmHg
